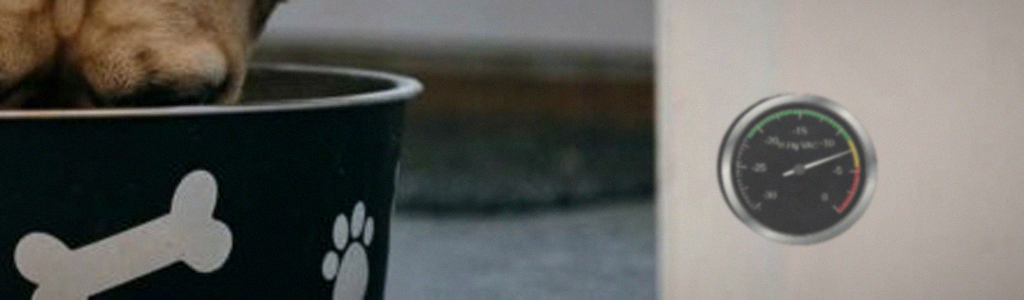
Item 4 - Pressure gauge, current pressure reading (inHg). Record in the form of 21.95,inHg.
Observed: -7.5,inHg
